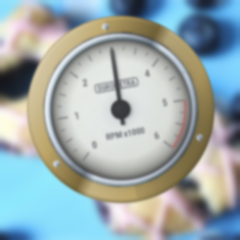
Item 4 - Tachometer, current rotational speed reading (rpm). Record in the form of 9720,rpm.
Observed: 3000,rpm
